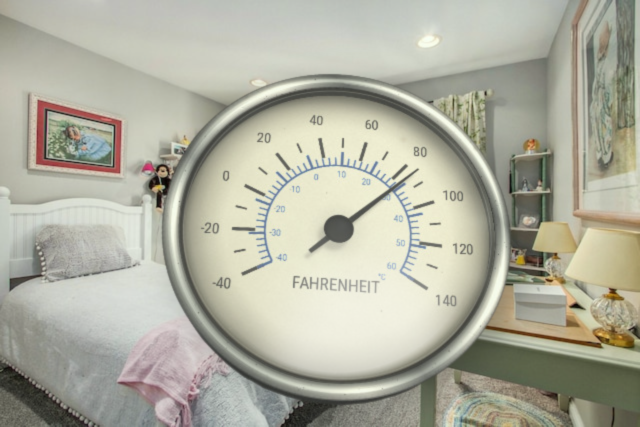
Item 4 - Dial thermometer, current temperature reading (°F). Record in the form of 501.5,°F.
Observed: 85,°F
